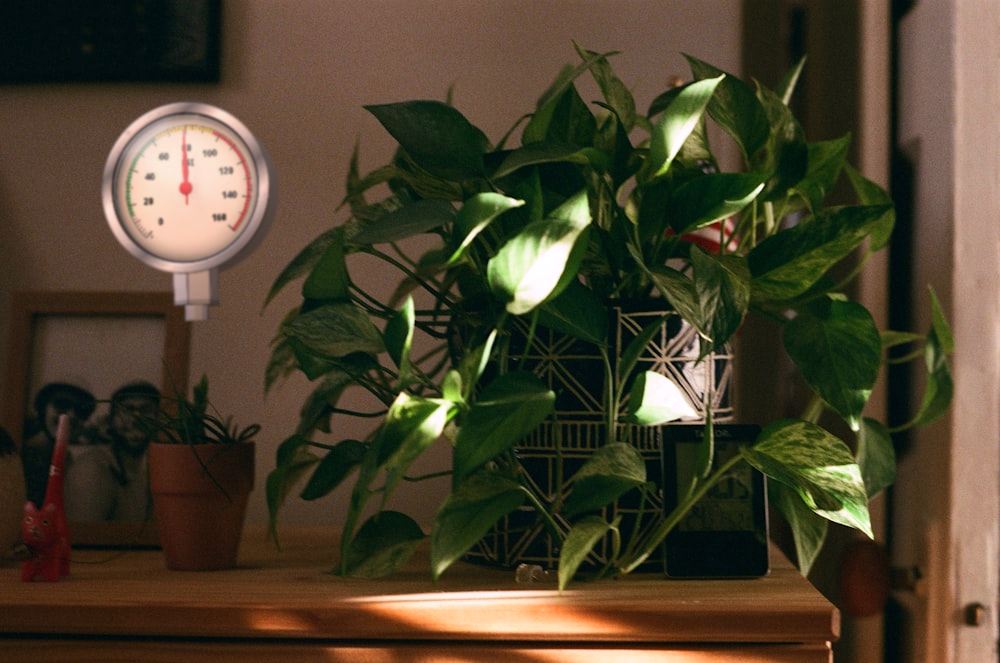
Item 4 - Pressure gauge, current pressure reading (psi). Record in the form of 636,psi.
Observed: 80,psi
